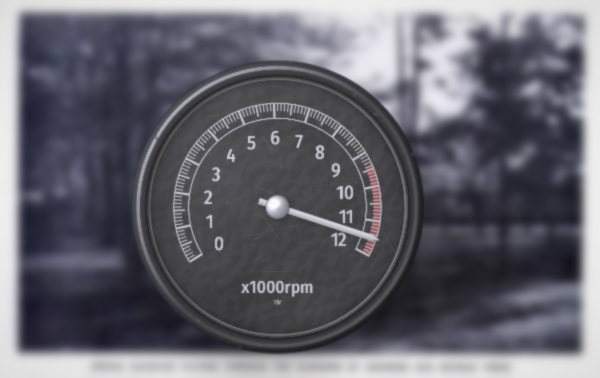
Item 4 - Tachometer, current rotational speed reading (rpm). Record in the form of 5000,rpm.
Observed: 11500,rpm
